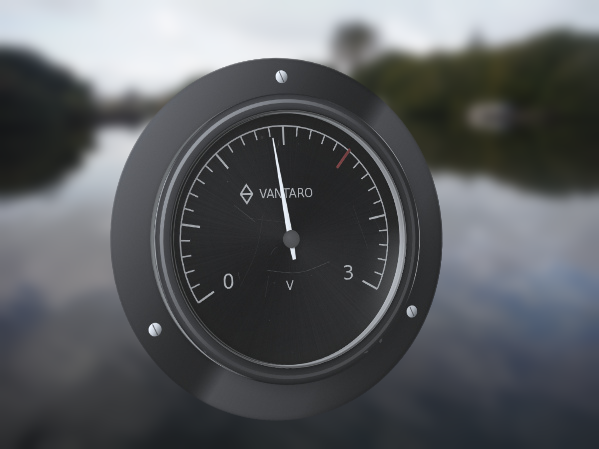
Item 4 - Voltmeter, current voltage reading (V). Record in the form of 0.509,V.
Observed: 1.4,V
